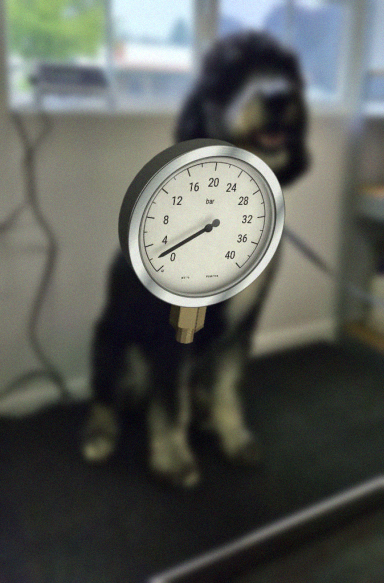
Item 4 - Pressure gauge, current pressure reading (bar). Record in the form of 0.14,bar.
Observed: 2,bar
